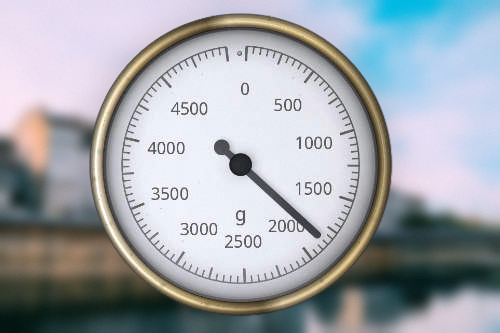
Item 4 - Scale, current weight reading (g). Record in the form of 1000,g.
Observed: 1850,g
